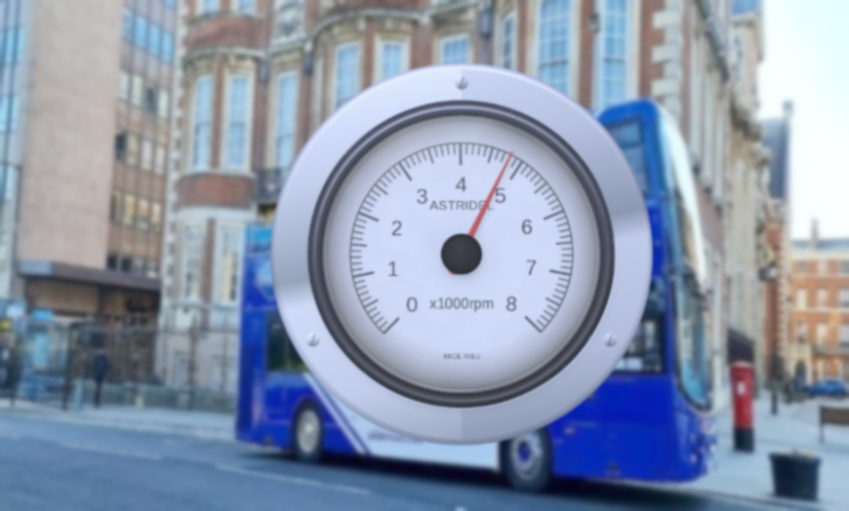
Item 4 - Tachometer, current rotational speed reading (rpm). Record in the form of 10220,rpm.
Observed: 4800,rpm
